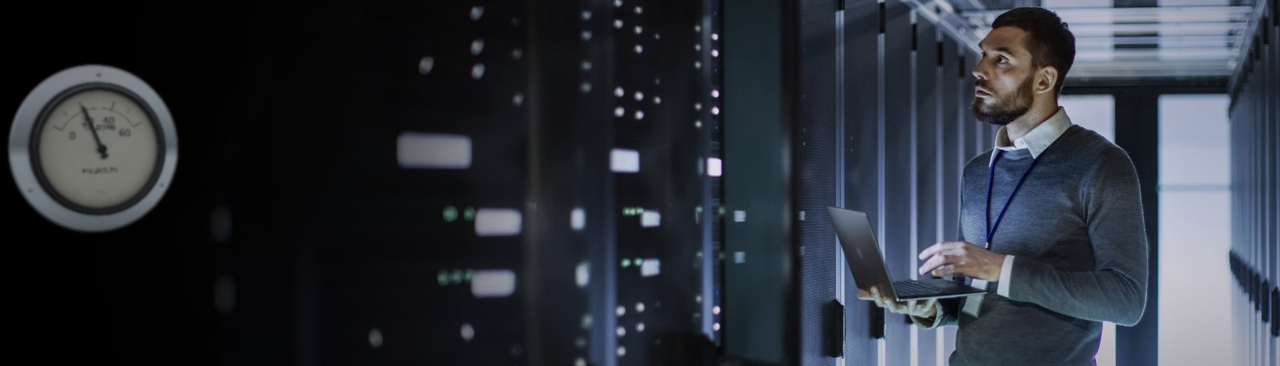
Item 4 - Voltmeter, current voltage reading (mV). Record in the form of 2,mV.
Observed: 20,mV
